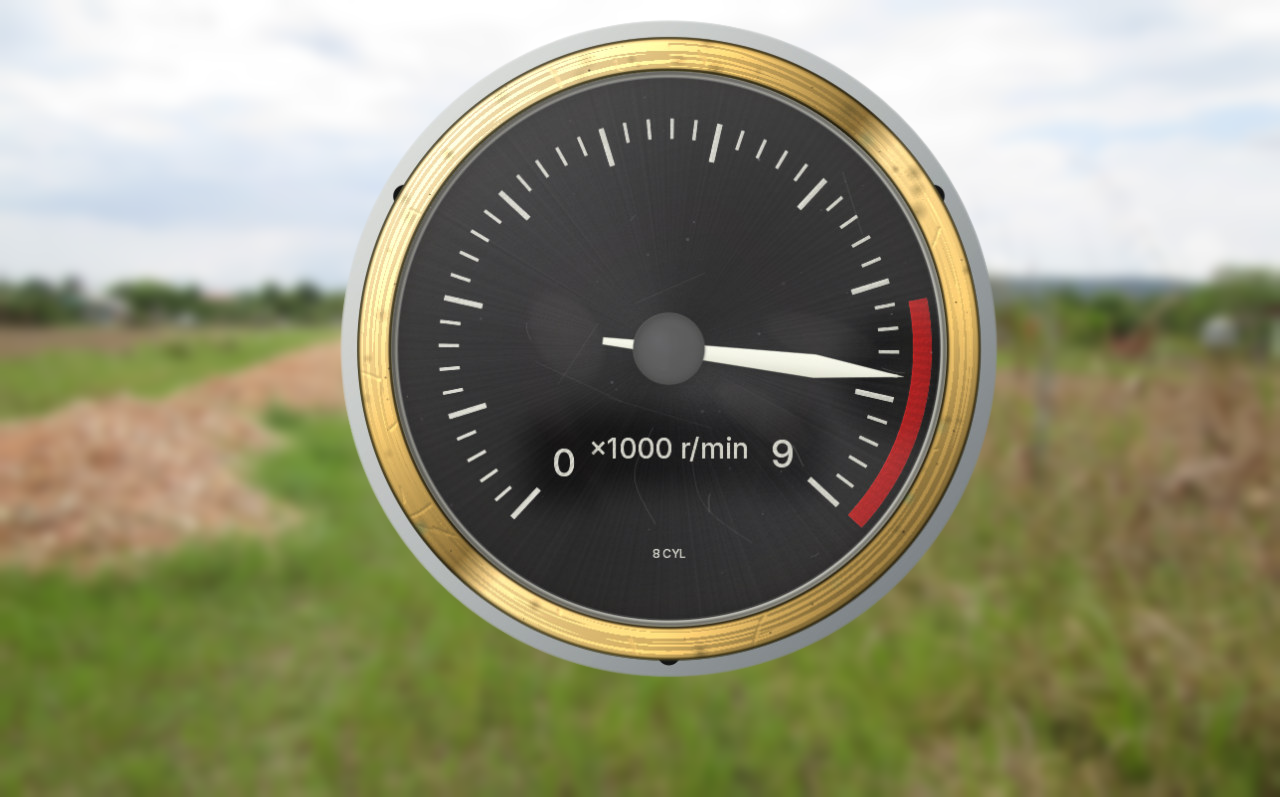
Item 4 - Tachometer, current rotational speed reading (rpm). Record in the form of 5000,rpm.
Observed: 7800,rpm
